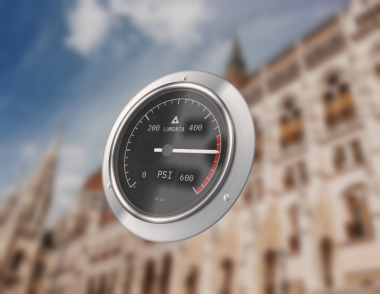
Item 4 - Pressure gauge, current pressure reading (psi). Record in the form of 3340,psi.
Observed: 500,psi
